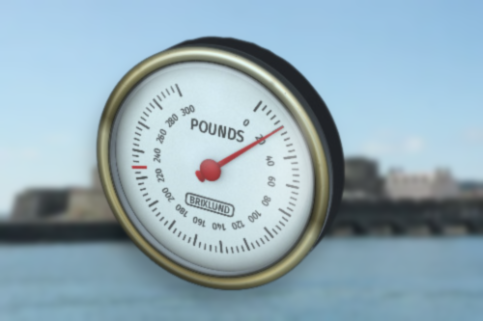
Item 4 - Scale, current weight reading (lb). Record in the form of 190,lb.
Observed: 20,lb
